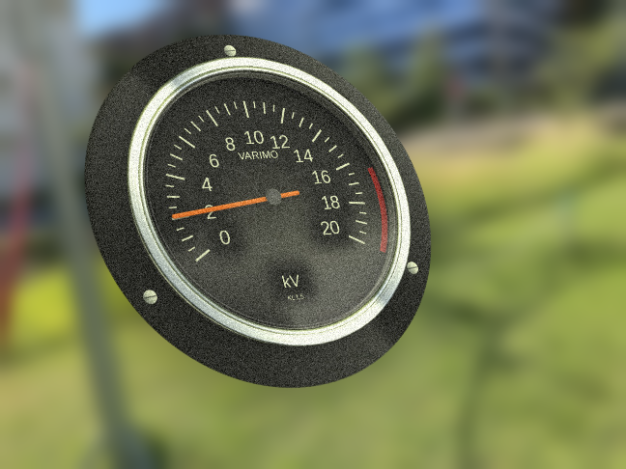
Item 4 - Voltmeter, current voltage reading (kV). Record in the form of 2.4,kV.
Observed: 2,kV
